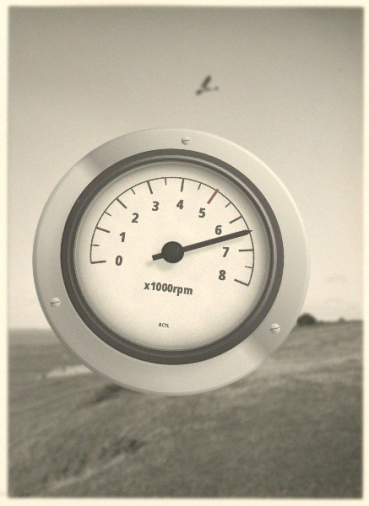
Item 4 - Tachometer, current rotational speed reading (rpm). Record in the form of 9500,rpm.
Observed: 6500,rpm
